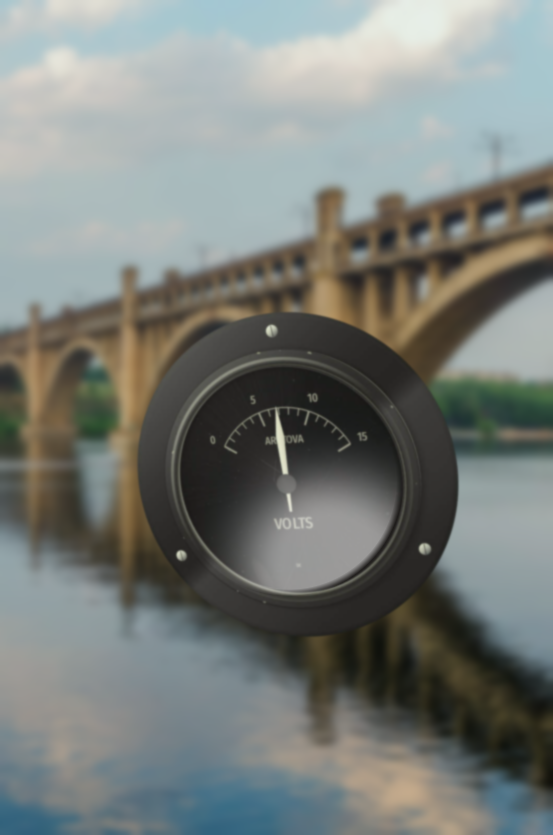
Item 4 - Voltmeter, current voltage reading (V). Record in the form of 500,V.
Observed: 7,V
